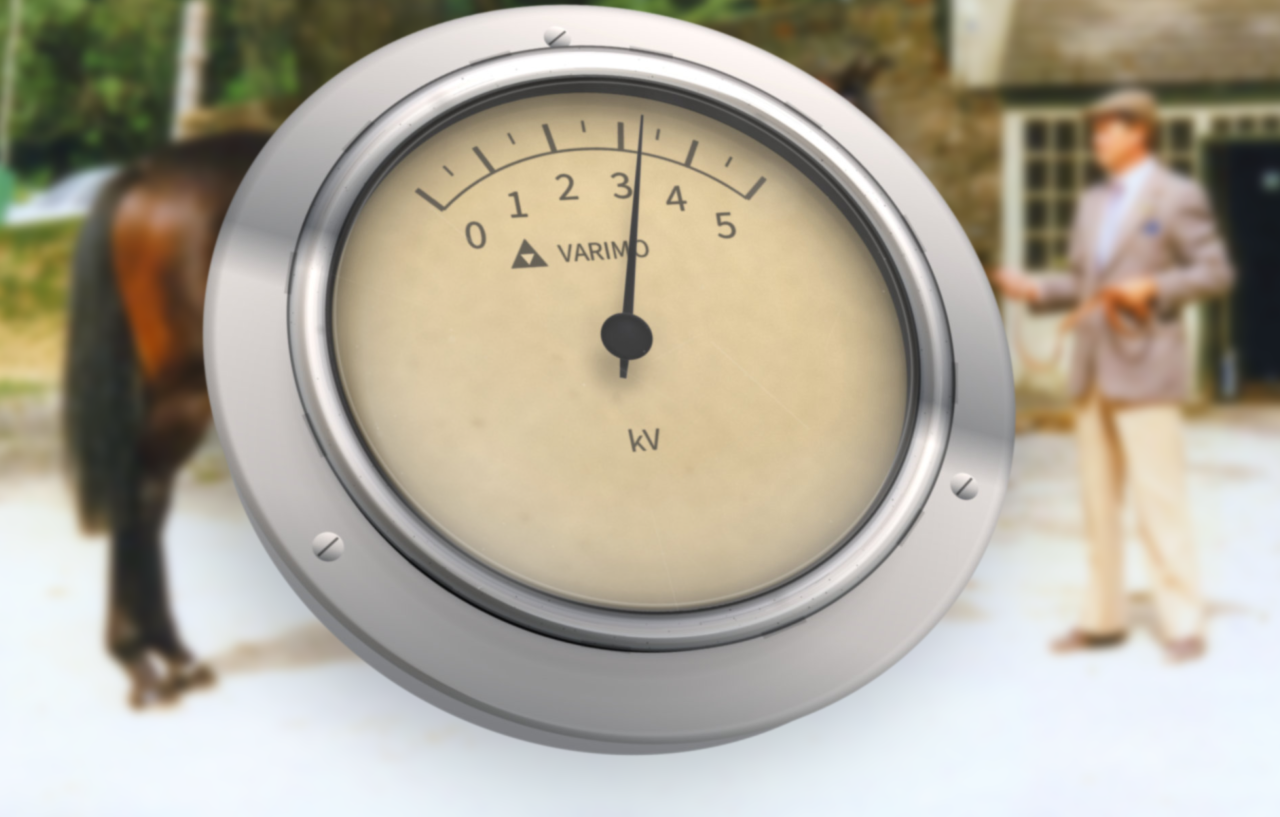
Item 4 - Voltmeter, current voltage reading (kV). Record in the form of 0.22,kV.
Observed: 3.25,kV
